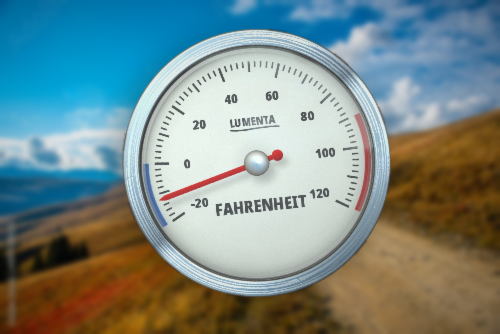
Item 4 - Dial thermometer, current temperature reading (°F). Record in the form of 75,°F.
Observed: -12,°F
